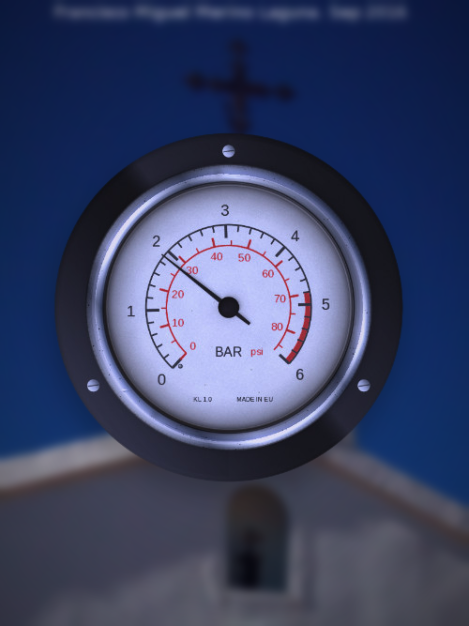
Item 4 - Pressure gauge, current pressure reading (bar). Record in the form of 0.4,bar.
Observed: 1.9,bar
